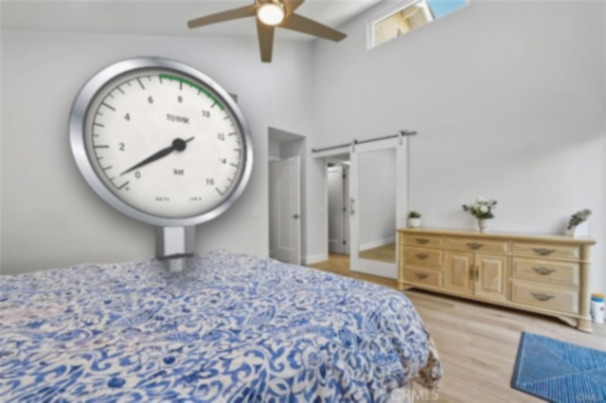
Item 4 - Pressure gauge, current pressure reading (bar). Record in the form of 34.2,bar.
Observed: 0.5,bar
